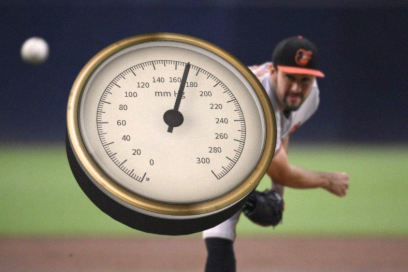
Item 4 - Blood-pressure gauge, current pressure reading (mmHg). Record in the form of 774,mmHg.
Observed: 170,mmHg
